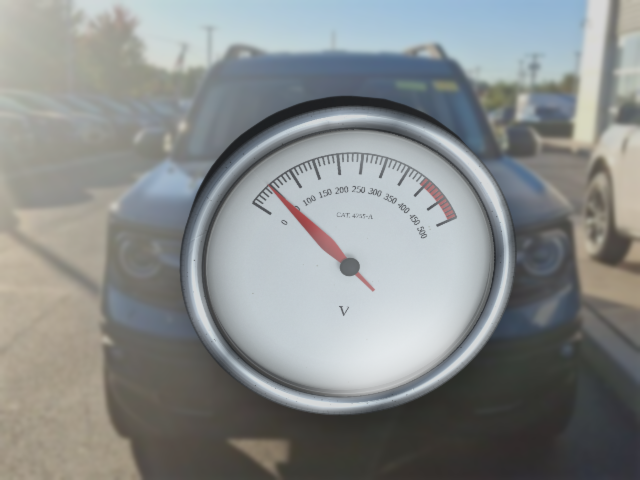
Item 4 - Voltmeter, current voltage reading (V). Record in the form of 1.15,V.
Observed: 50,V
